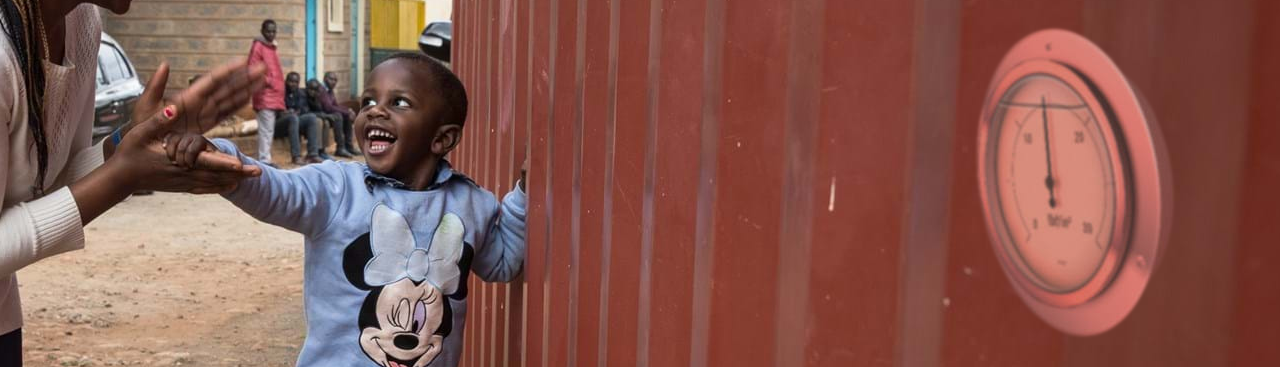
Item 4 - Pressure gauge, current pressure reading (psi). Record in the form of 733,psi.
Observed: 15,psi
